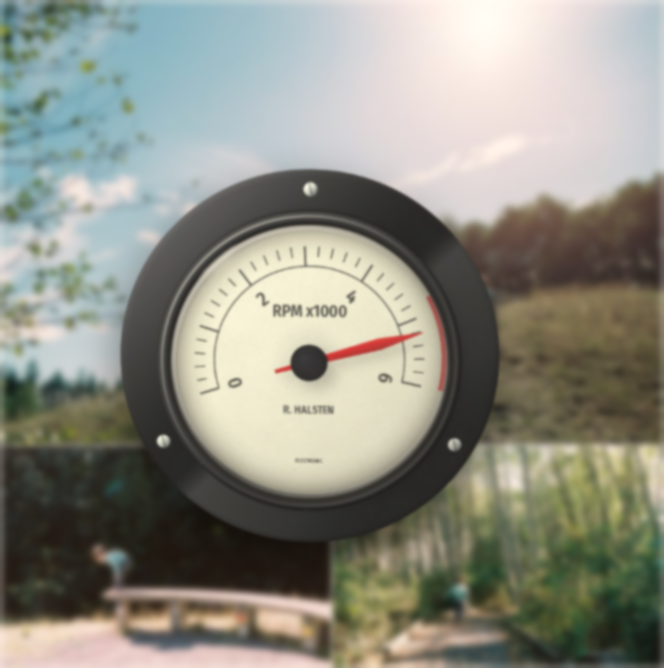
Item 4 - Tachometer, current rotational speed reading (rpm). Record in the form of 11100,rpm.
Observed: 5200,rpm
